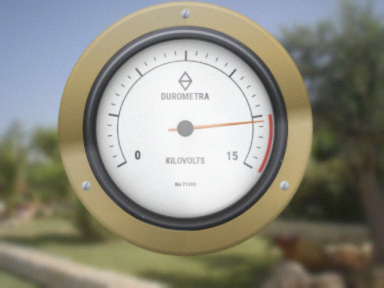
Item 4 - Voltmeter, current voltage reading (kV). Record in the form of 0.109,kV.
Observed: 12.75,kV
